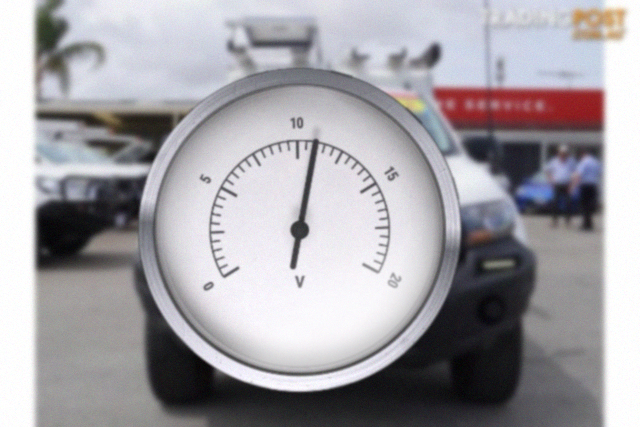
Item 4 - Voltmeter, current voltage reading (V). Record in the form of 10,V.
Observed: 11,V
